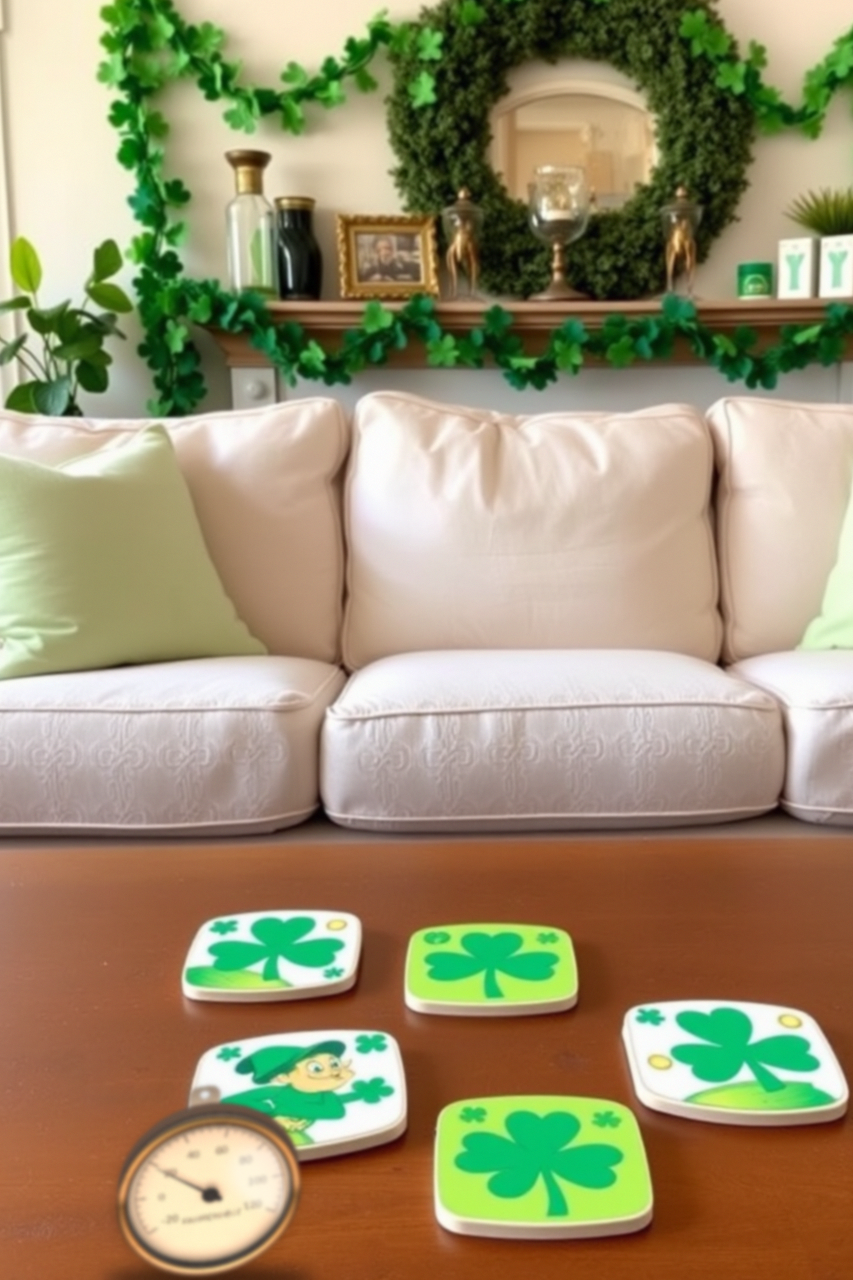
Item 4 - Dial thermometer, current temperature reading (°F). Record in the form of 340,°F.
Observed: 20,°F
